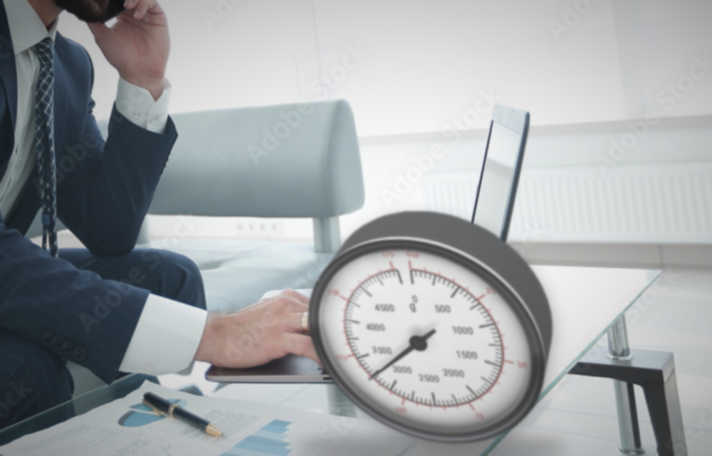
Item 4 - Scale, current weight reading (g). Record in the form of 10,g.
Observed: 3250,g
